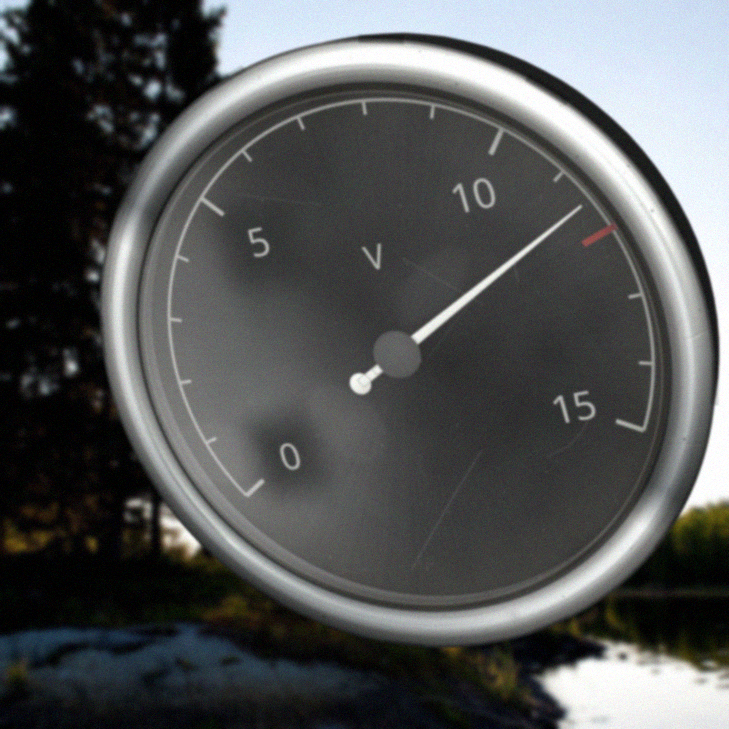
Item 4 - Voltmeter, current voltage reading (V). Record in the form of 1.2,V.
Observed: 11.5,V
